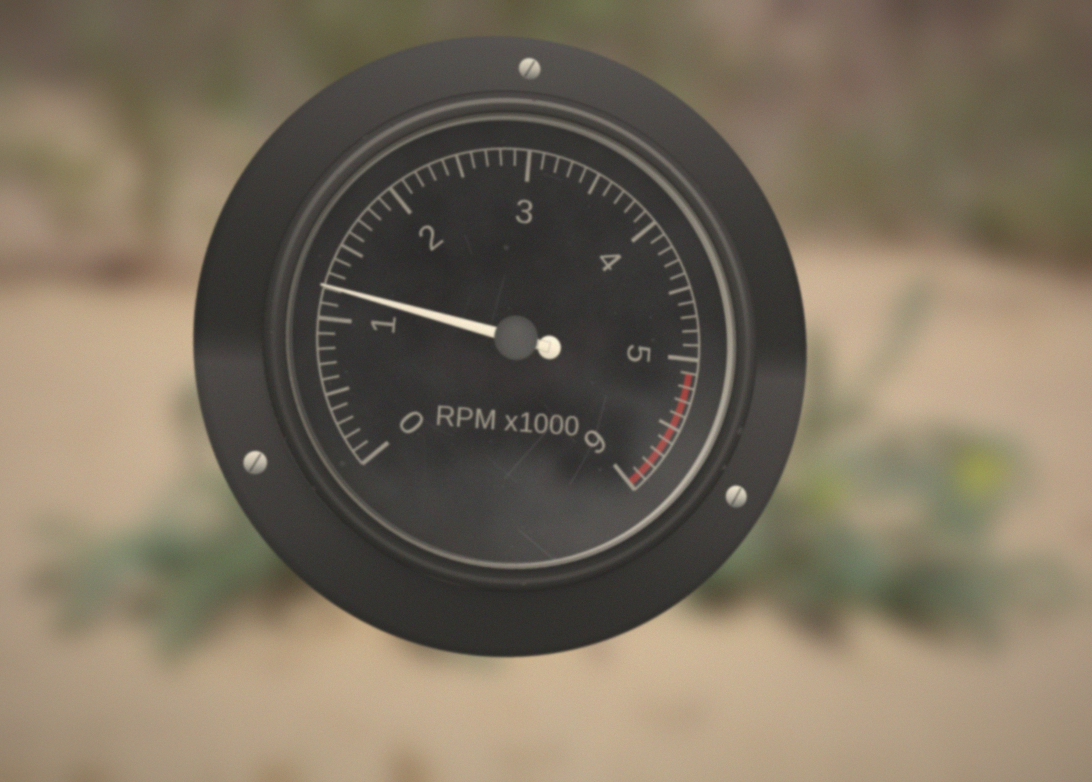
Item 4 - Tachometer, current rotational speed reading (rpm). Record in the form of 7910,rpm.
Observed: 1200,rpm
